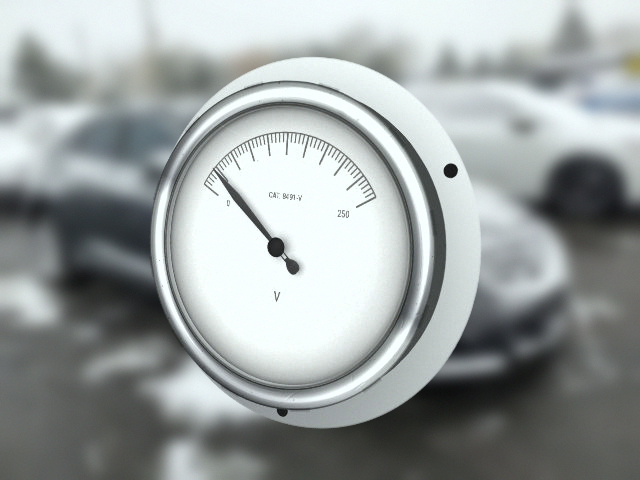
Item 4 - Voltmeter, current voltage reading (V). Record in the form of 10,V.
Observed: 25,V
